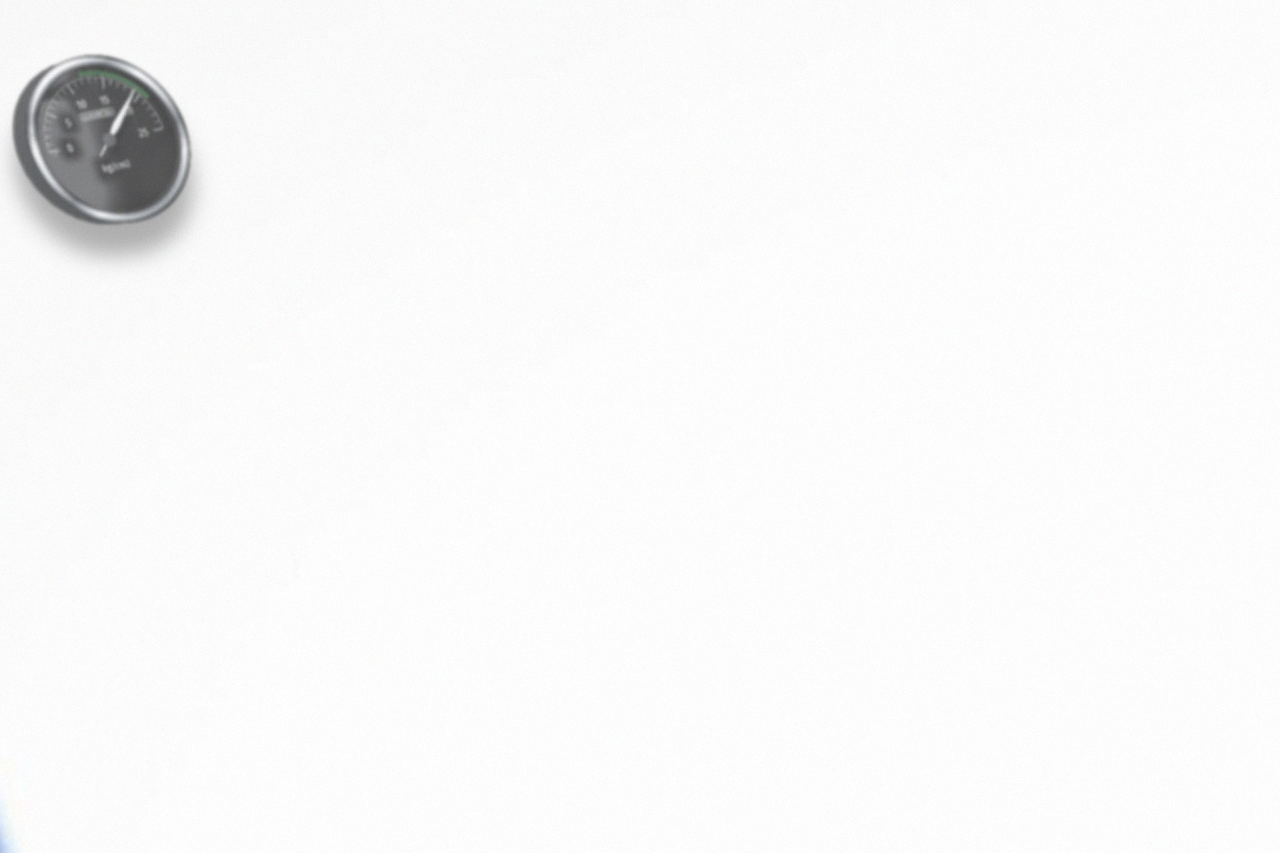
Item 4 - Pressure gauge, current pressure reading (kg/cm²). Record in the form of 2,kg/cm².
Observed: 19,kg/cm²
